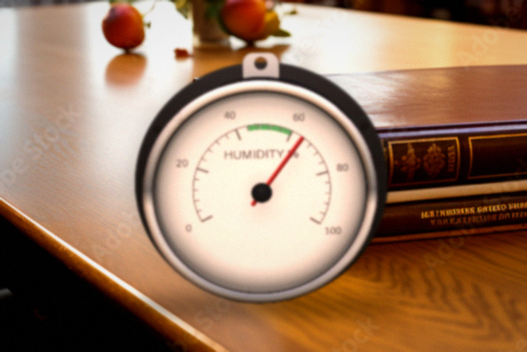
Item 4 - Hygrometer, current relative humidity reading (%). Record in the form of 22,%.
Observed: 64,%
